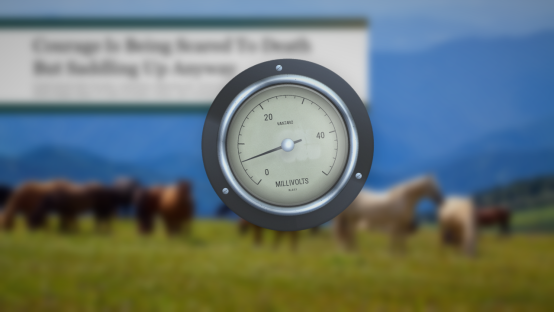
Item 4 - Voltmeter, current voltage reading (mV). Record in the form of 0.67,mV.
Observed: 6,mV
